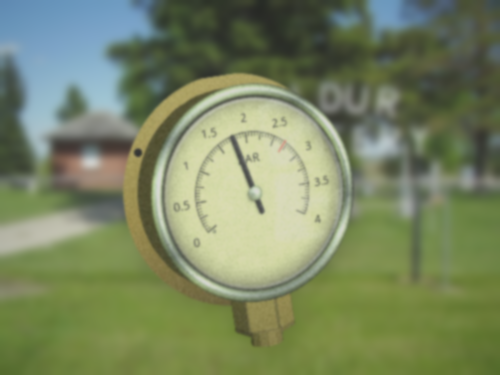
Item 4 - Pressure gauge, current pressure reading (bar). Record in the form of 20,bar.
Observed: 1.75,bar
